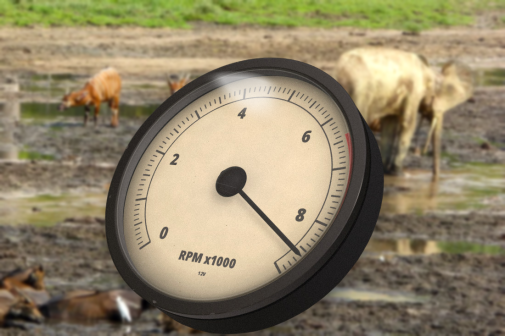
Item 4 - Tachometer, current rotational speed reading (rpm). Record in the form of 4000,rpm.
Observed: 8600,rpm
